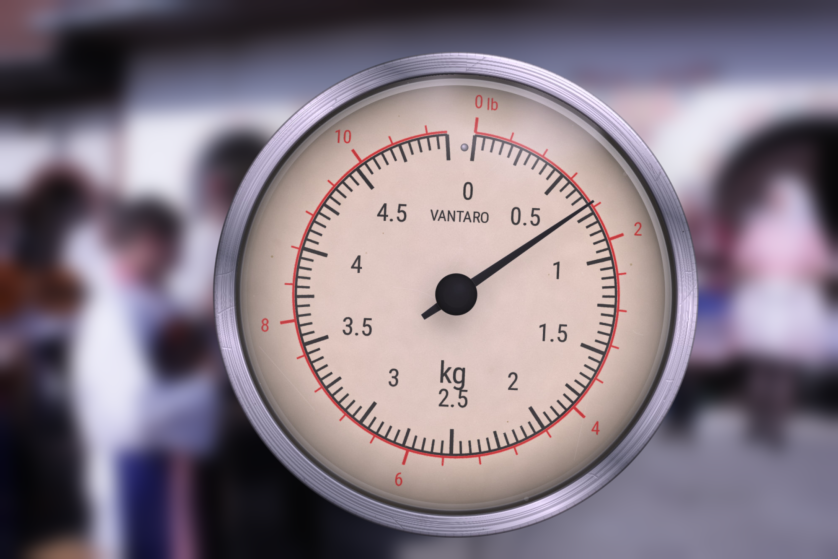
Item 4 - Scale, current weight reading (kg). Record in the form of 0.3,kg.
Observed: 0.7,kg
